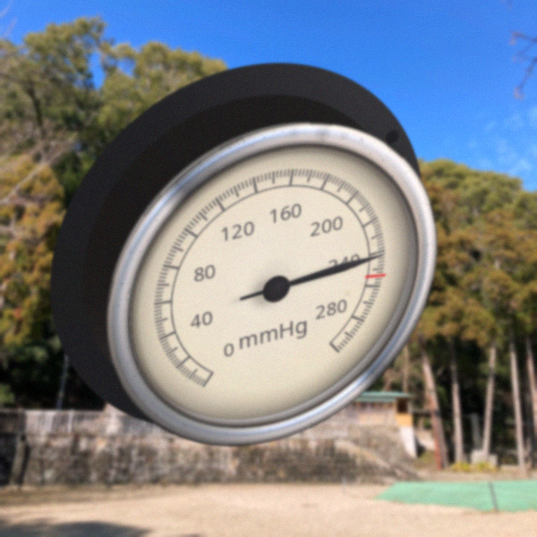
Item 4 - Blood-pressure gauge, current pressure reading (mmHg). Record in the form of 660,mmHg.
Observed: 240,mmHg
